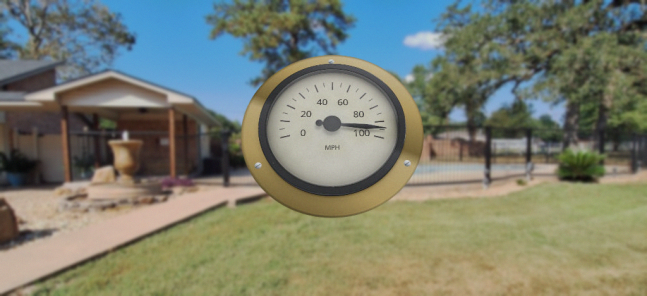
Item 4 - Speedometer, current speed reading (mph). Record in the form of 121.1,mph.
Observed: 95,mph
